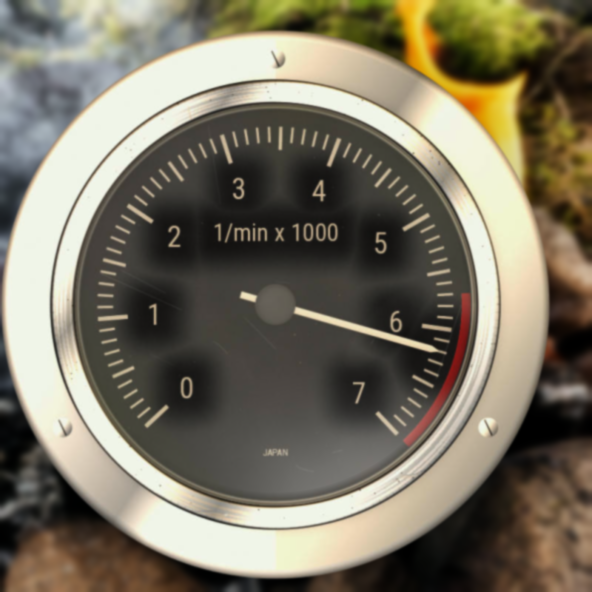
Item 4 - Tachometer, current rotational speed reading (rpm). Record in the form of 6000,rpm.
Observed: 6200,rpm
